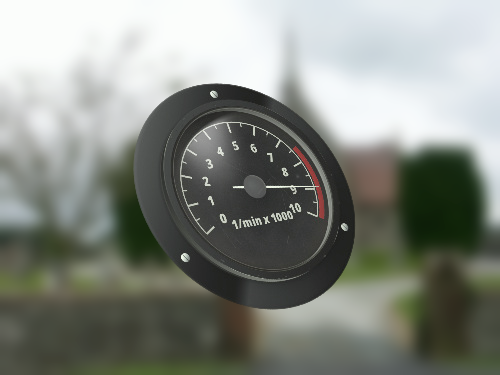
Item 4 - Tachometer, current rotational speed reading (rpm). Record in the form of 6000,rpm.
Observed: 9000,rpm
